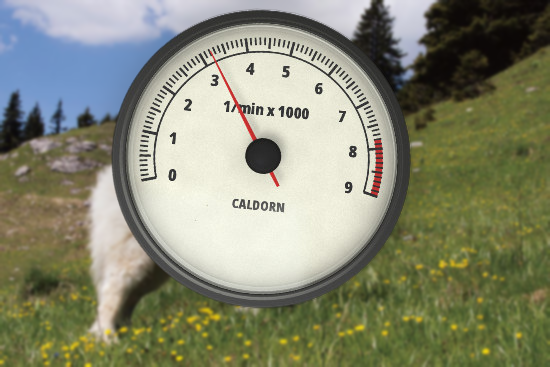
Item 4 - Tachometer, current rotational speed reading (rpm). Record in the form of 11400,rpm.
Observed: 3200,rpm
